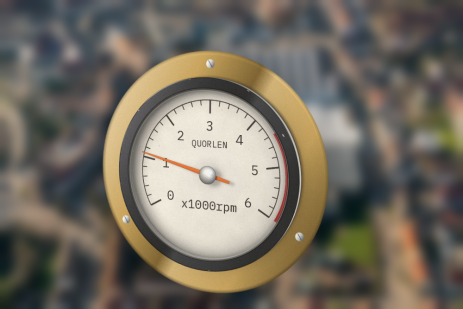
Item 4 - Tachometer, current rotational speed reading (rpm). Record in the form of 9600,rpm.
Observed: 1100,rpm
